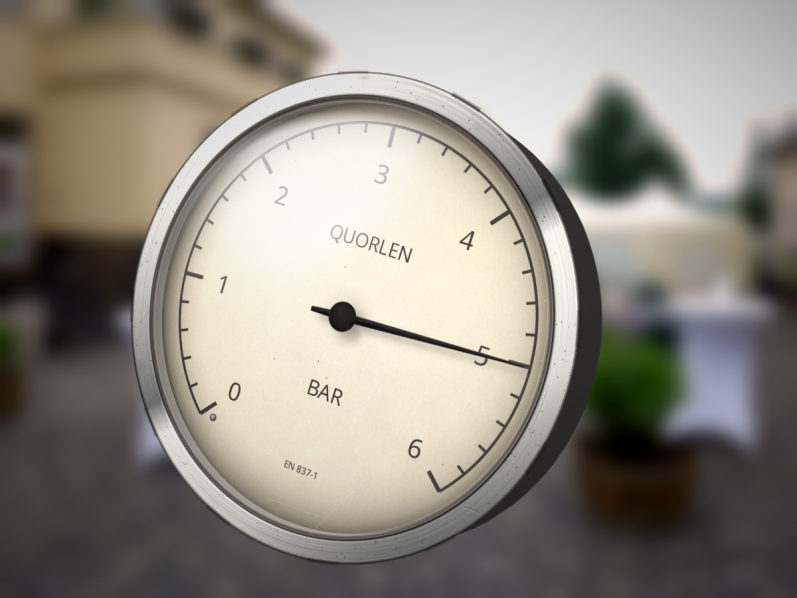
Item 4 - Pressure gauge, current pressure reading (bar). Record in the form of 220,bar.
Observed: 5,bar
